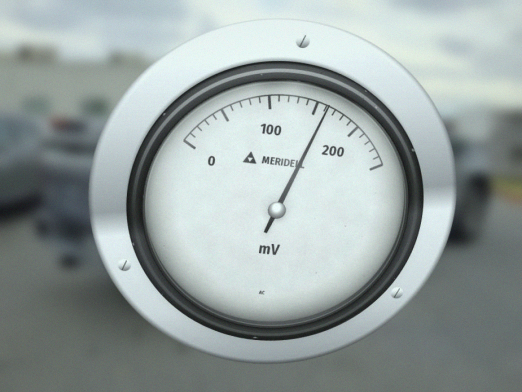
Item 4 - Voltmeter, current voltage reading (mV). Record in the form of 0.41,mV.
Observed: 160,mV
